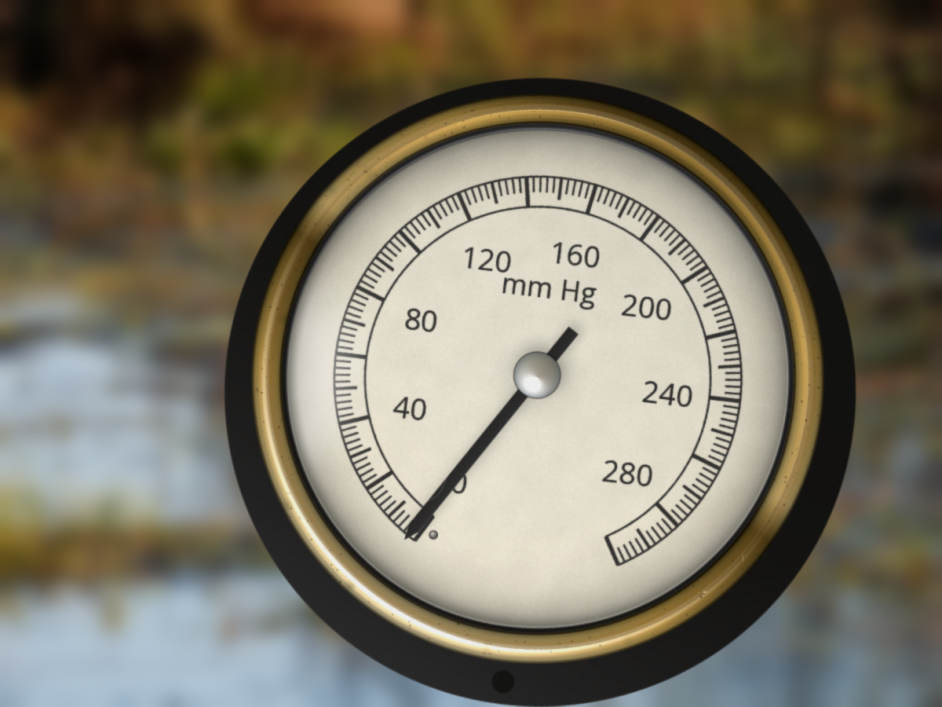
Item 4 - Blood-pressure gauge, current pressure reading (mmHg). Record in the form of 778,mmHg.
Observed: 2,mmHg
